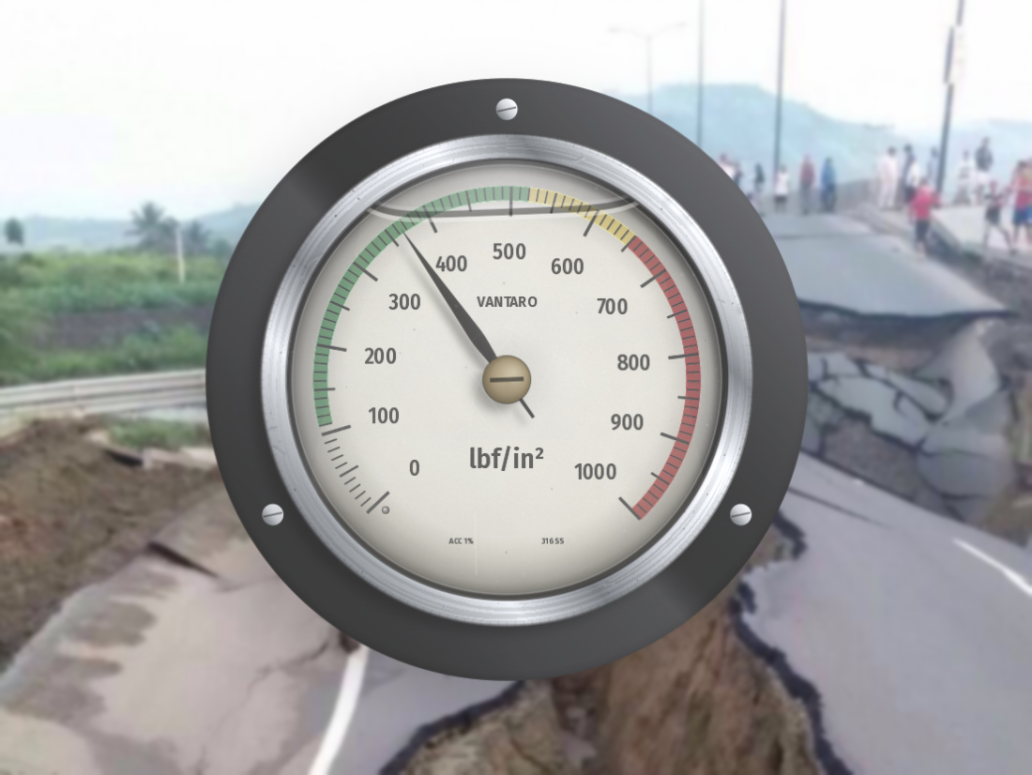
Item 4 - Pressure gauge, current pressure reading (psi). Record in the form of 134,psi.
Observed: 365,psi
